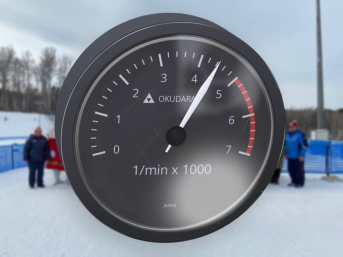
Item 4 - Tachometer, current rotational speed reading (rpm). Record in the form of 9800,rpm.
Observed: 4400,rpm
